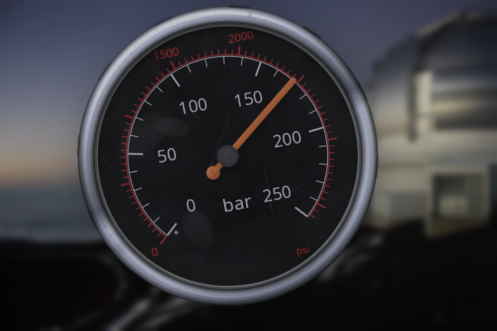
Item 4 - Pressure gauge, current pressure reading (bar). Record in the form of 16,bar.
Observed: 170,bar
